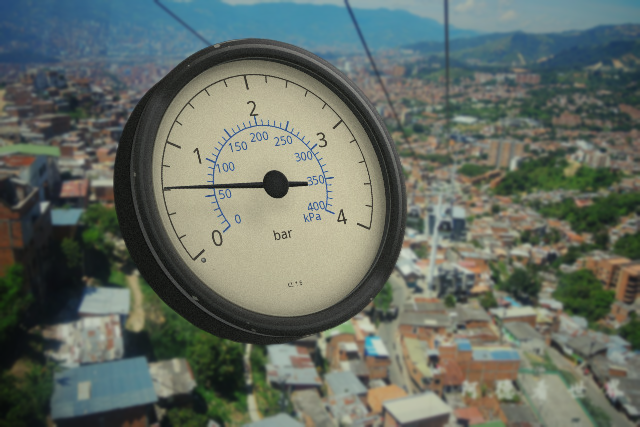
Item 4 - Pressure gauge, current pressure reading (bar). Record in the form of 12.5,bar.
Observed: 0.6,bar
